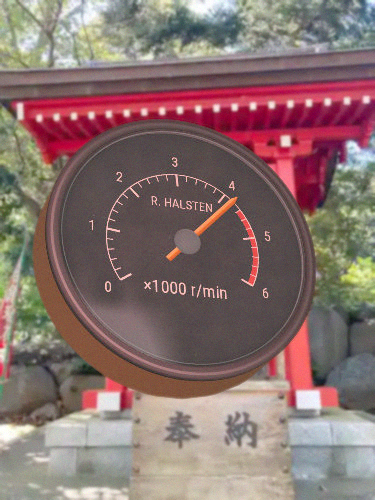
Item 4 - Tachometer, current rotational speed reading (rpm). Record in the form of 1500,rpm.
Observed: 4200,rpm
